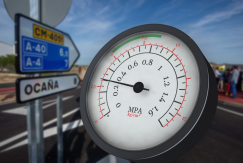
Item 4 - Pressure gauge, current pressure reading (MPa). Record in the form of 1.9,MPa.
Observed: 0.3,MPa
